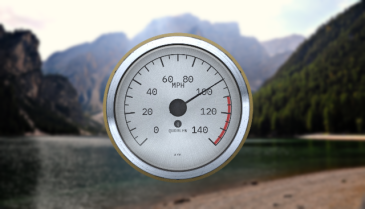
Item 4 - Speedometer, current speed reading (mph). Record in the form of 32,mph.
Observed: 100,mph
